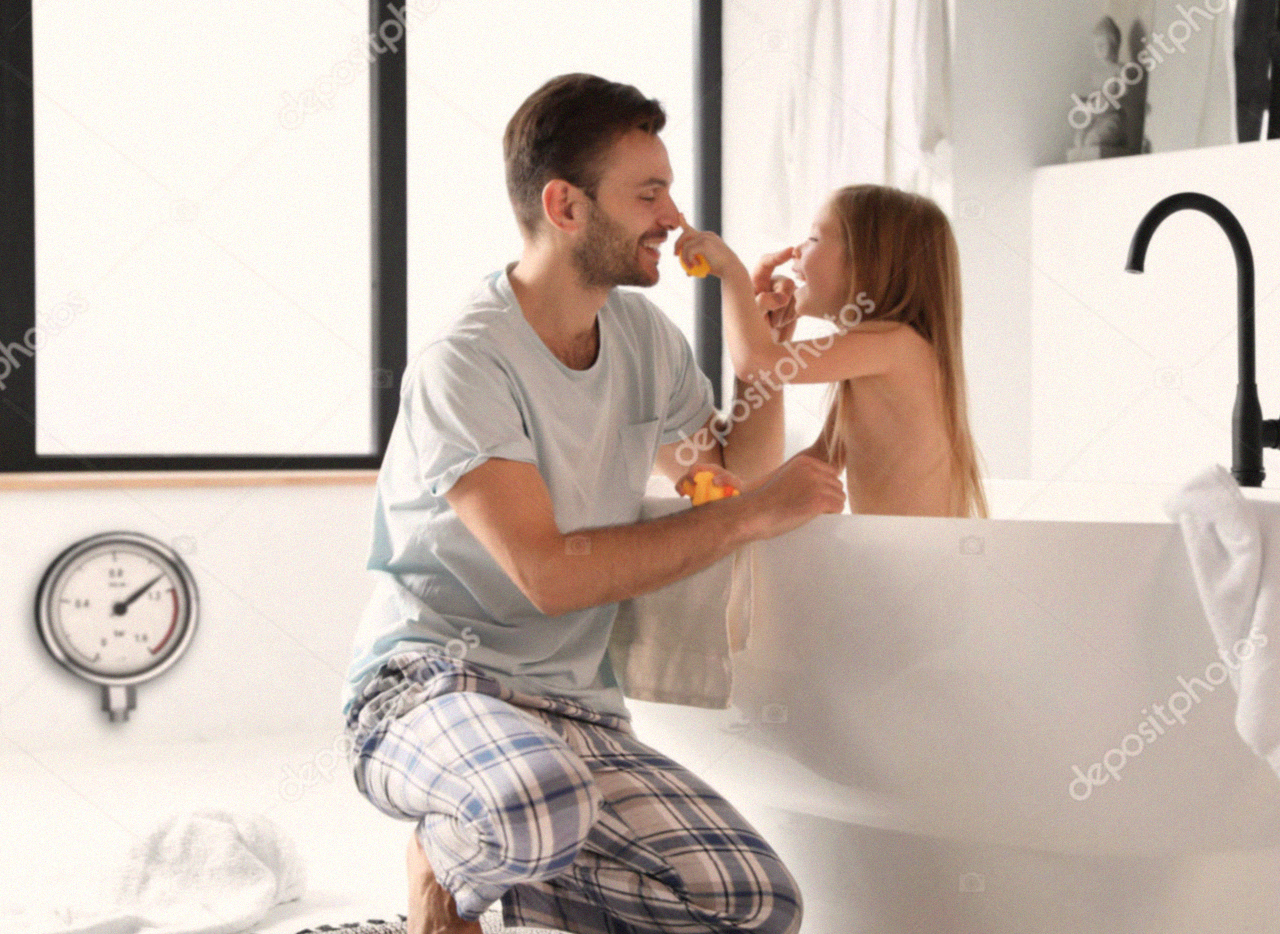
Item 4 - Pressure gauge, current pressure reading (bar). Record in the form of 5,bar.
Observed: 1.1,bar
